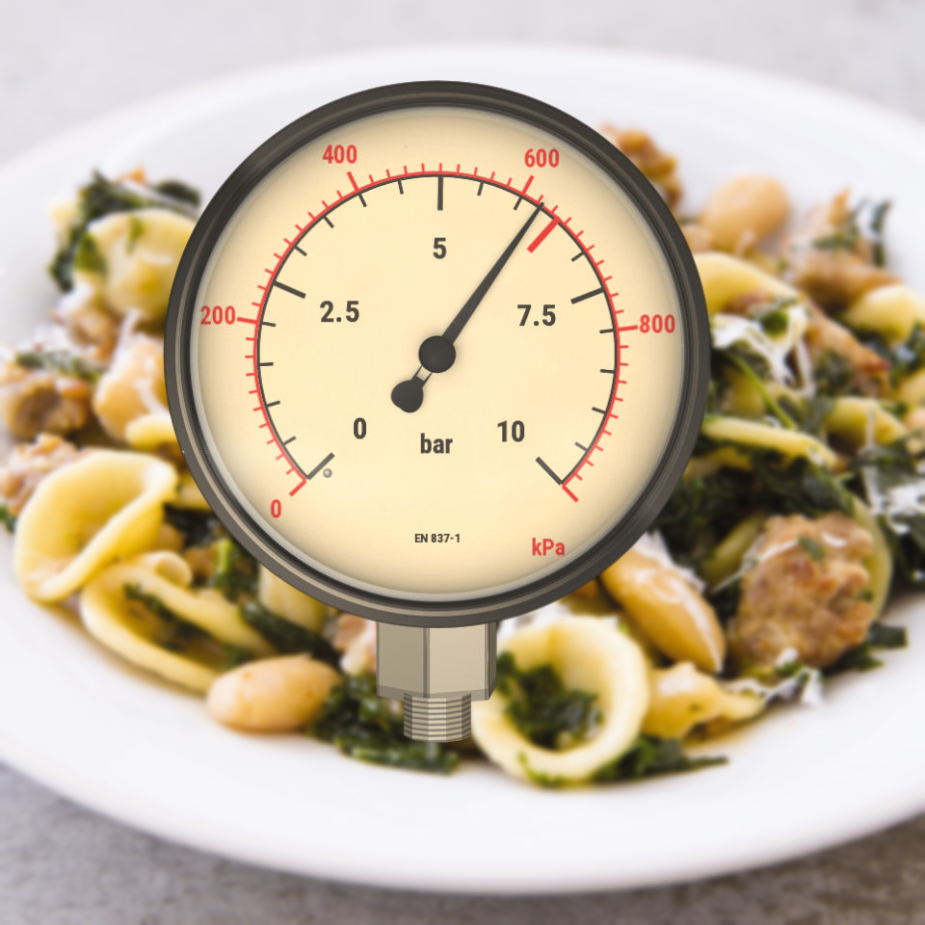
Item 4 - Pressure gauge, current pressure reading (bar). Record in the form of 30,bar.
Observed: 6.25,bar
